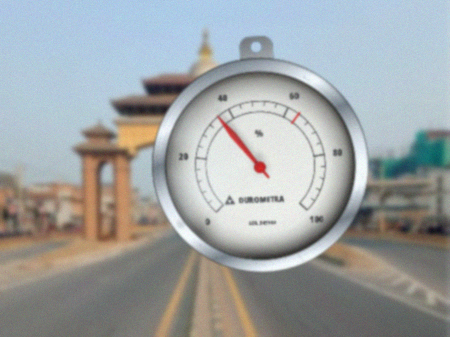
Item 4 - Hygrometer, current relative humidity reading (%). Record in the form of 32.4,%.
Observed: 36,%
